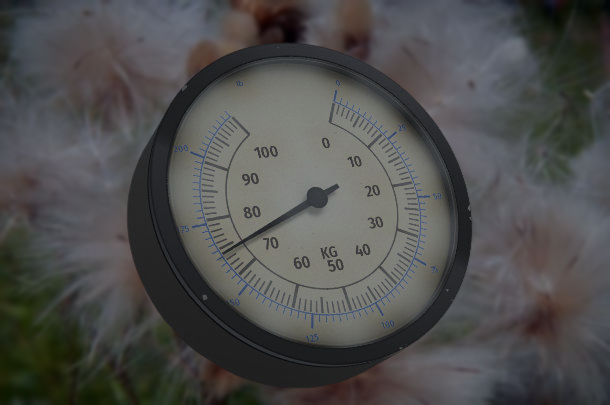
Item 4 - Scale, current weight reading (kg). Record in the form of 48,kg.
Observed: 74,kg
